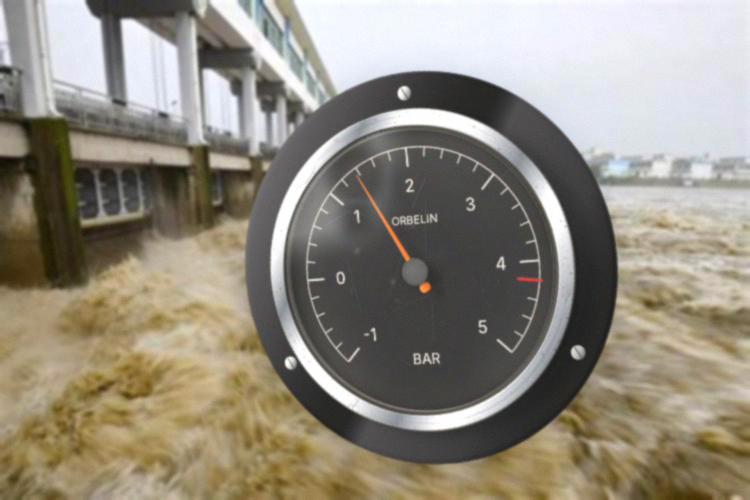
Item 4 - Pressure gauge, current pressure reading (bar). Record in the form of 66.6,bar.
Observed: 1.4,bar
